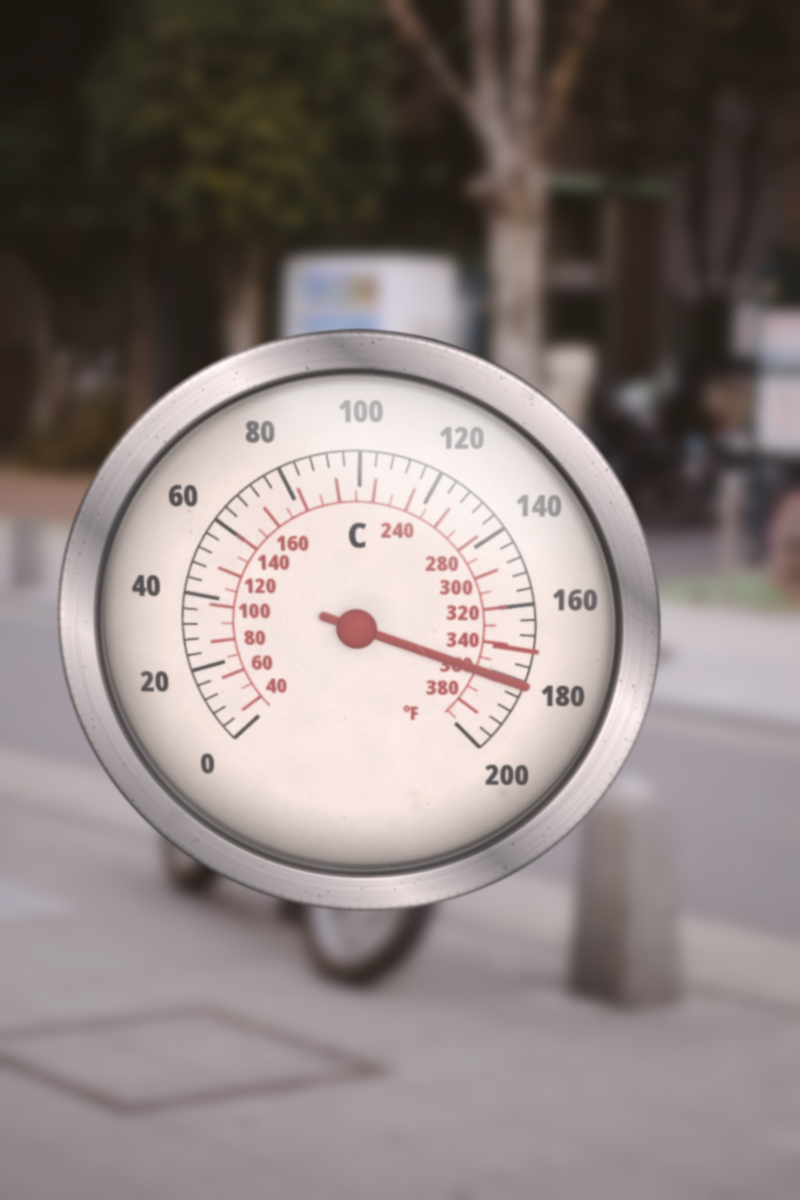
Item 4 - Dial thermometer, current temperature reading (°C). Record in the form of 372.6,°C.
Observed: 180,°C
